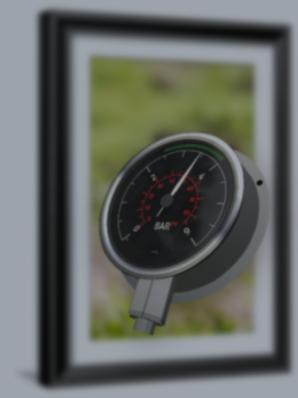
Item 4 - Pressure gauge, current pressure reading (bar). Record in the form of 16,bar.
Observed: 3.5,bar
